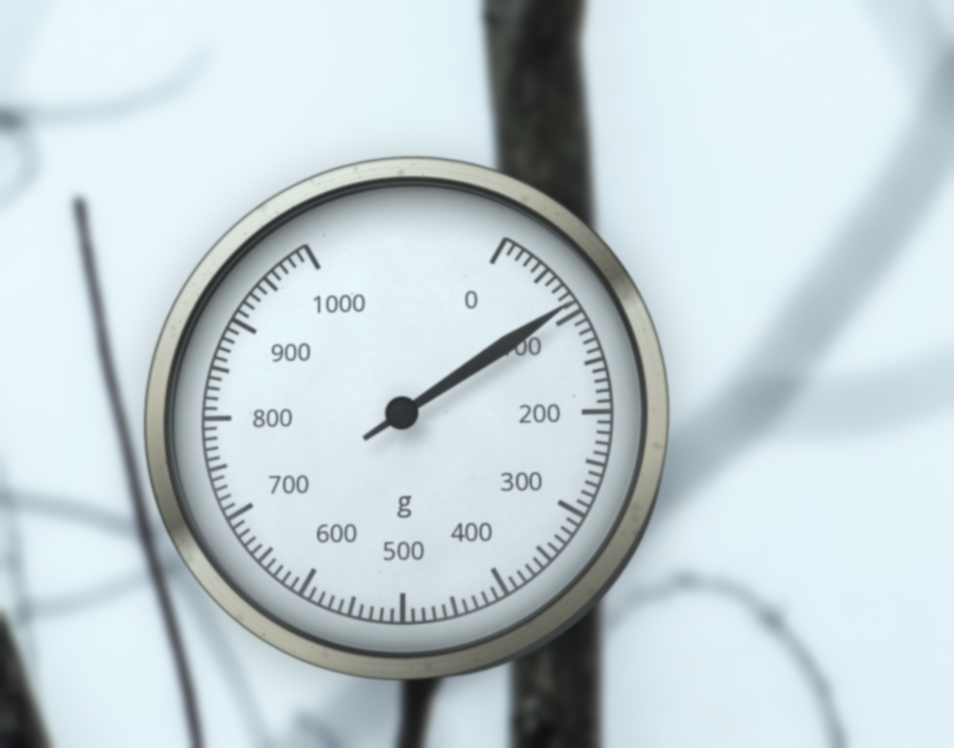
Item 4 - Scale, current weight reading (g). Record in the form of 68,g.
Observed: 90,g
